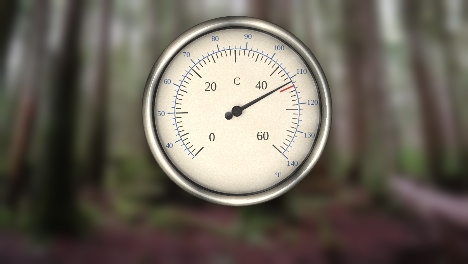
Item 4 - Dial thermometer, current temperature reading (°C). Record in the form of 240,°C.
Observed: 44,°C
